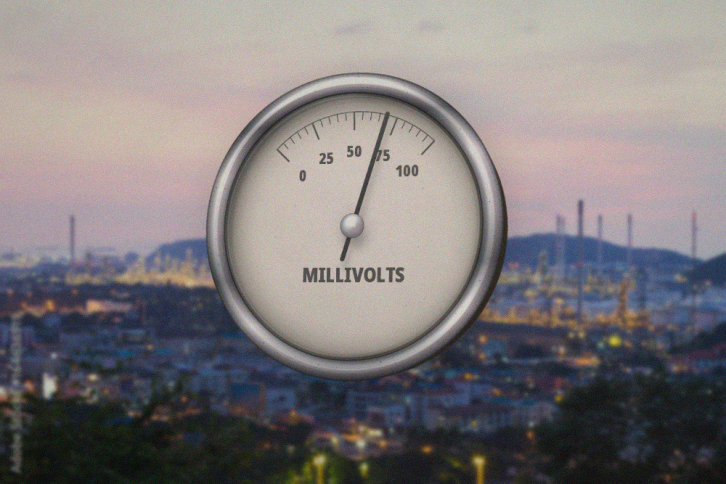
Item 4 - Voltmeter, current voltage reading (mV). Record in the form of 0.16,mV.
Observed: 70,mV
